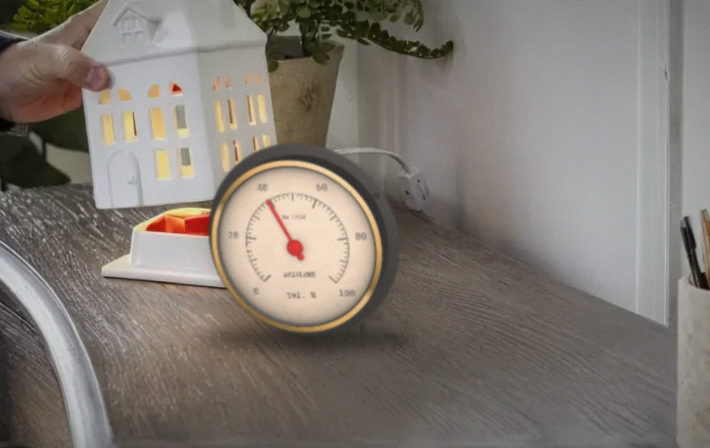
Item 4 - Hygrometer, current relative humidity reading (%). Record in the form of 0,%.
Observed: 40,%
